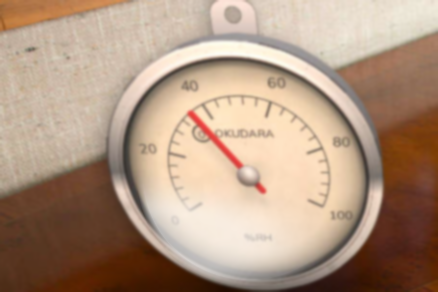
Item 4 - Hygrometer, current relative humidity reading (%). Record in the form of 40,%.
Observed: 36,%
